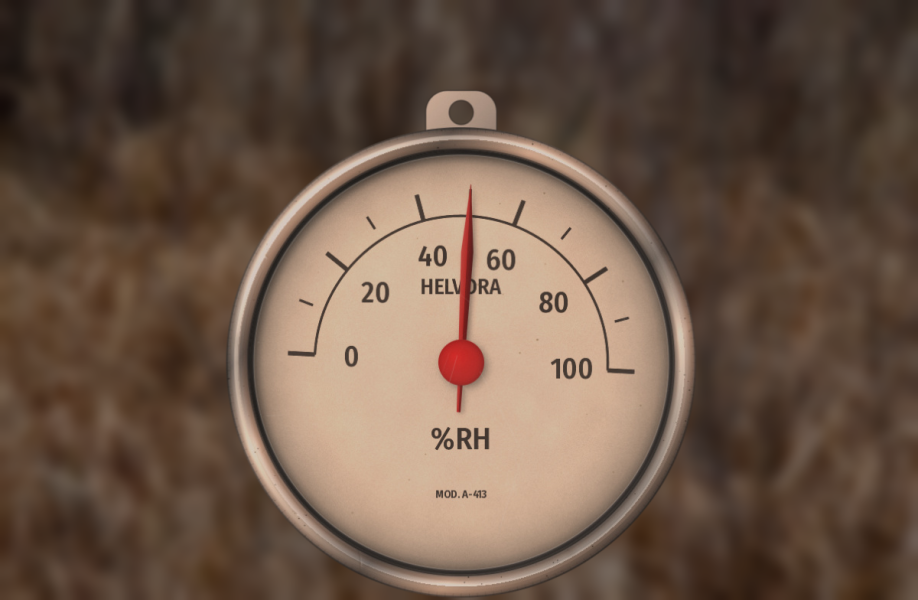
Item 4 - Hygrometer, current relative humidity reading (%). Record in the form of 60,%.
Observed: 50,%
